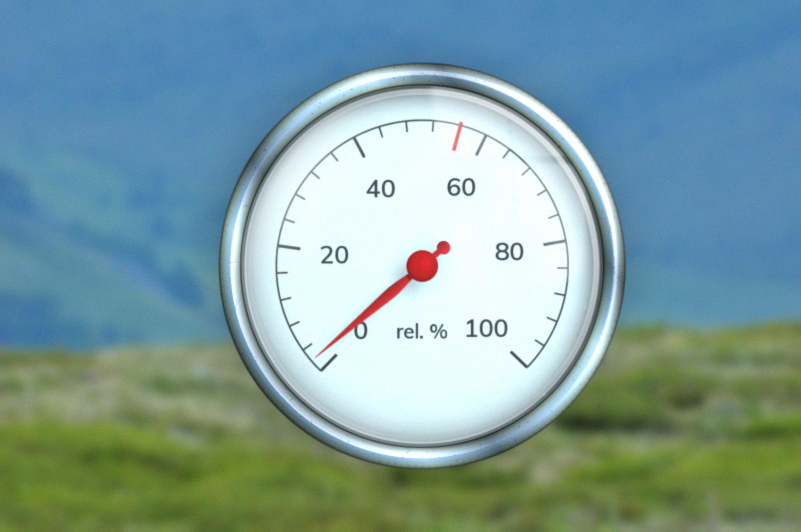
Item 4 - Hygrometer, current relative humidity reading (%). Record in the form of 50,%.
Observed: 2,%
